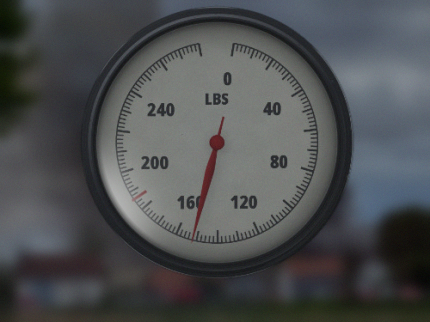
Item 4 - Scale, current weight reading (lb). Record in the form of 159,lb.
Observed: 152,lb
